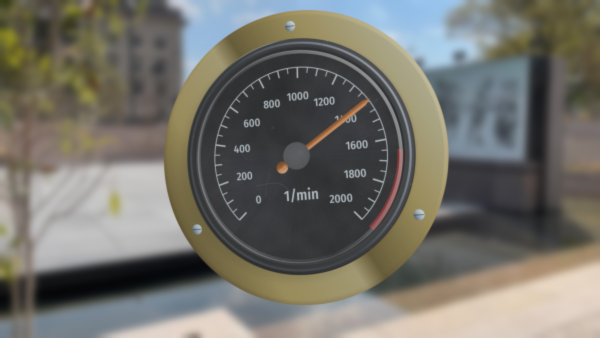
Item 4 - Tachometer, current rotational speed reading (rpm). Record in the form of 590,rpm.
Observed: 1400,rpm
